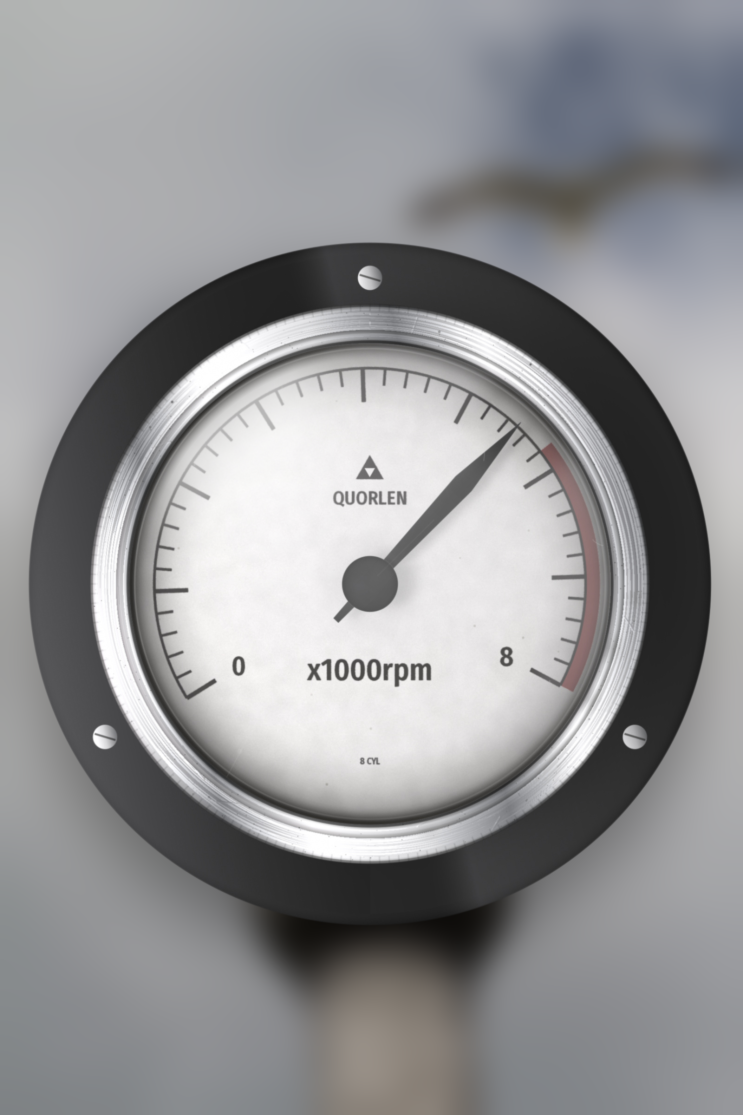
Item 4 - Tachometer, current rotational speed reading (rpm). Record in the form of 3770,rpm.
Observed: 5500,rpm
